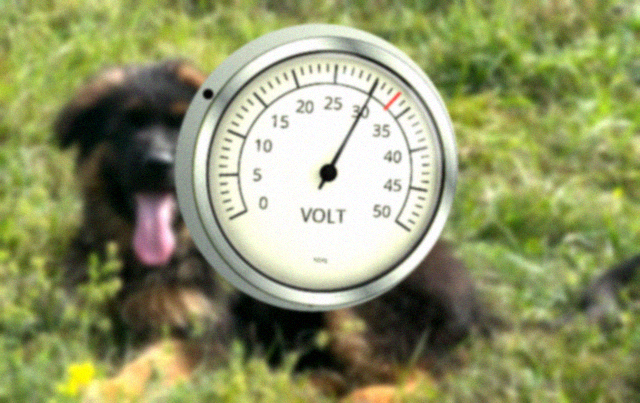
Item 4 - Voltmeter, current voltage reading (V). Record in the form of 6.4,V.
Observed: 30,V
